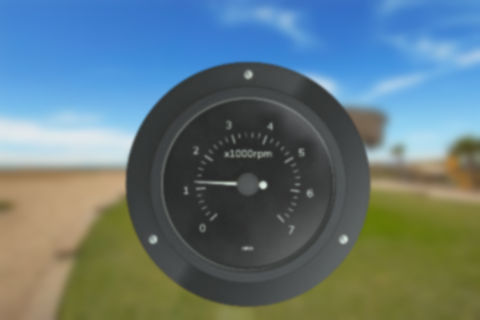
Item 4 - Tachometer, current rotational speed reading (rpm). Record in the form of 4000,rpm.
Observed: 1200,rpm
